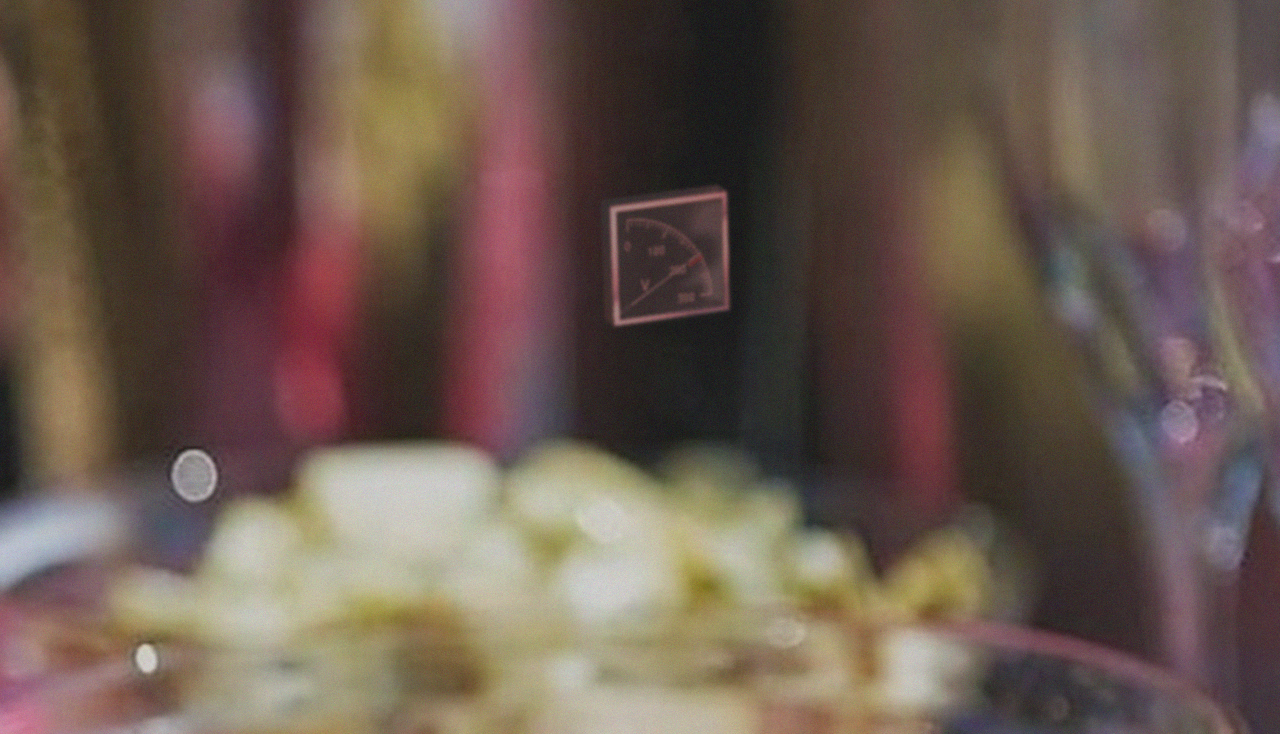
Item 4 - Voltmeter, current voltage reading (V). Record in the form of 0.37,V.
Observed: 200,V
